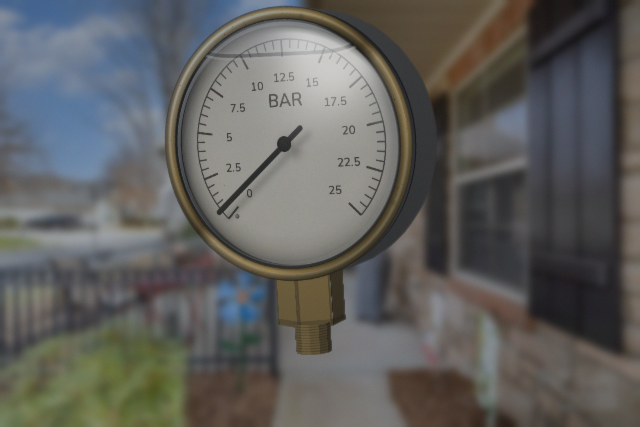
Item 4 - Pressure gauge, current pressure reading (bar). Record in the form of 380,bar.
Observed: 0.5,bar
